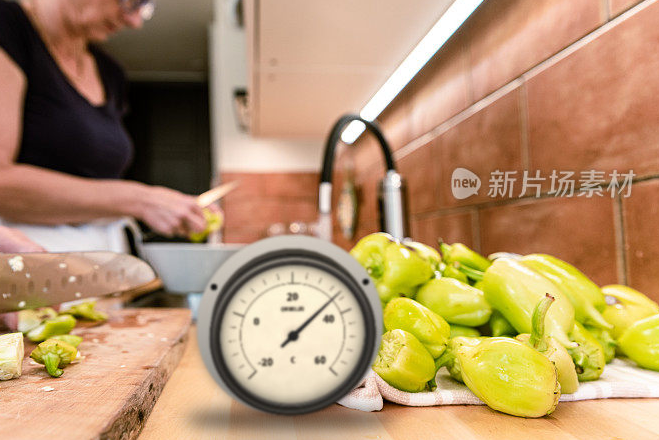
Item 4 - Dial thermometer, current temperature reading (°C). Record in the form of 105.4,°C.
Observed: 34,°C
